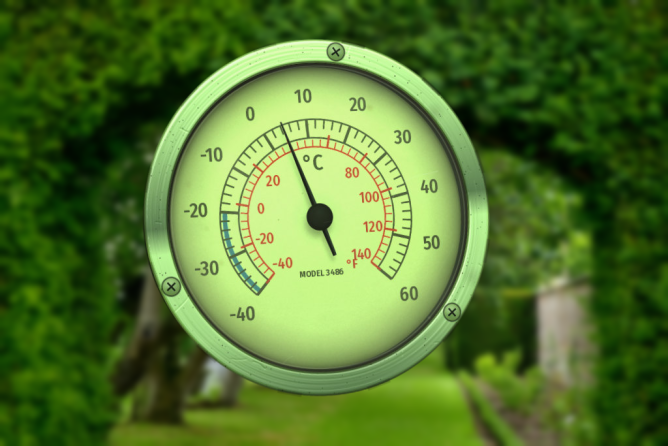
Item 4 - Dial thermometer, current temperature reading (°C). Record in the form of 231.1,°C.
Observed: 4,°C
